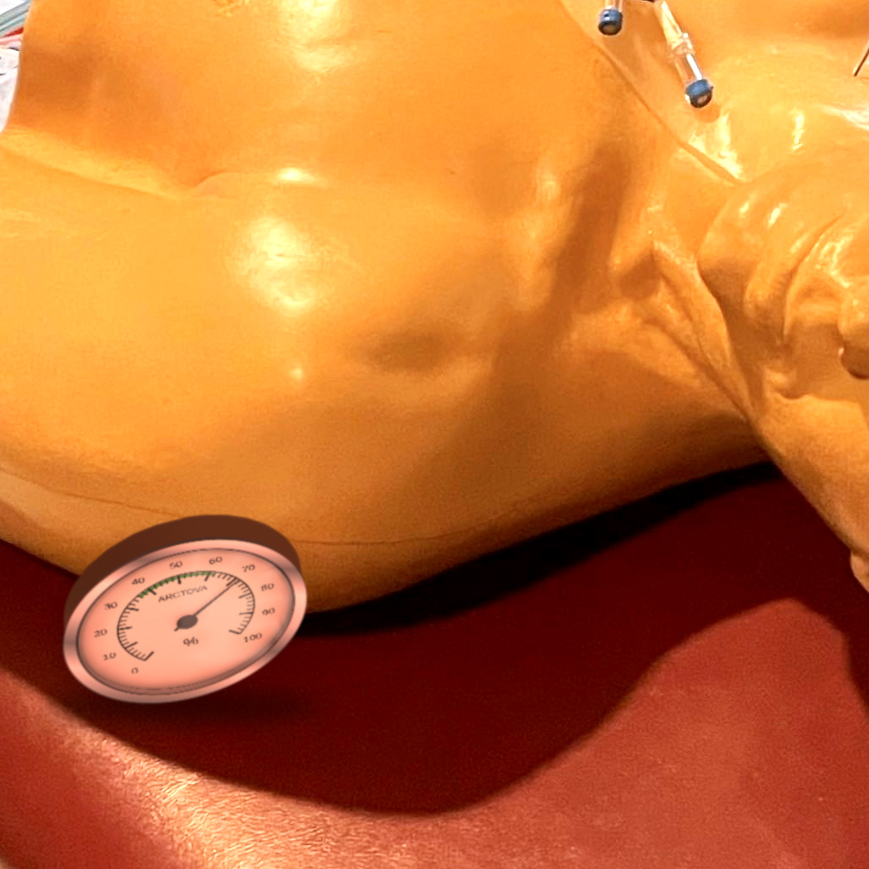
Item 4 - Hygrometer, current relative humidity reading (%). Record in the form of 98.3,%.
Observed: 70,%
